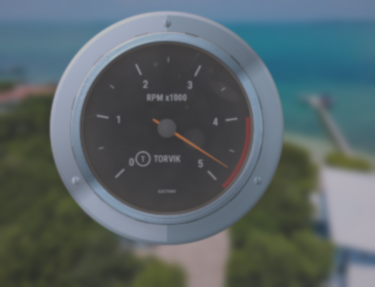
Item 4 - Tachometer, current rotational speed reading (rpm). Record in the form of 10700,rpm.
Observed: 4750,rpm
